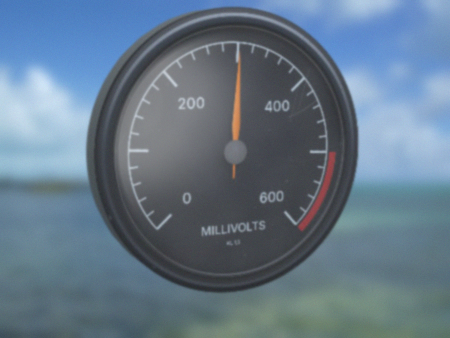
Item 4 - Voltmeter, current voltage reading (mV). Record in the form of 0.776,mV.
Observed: 300,mV
